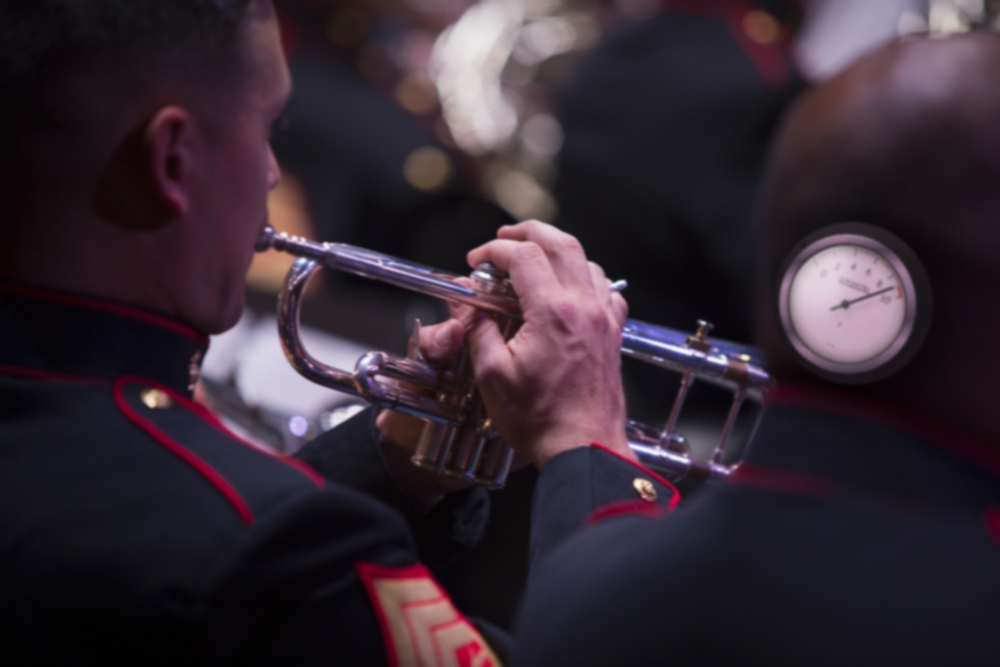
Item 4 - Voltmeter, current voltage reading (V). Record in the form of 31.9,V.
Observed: 9,V
